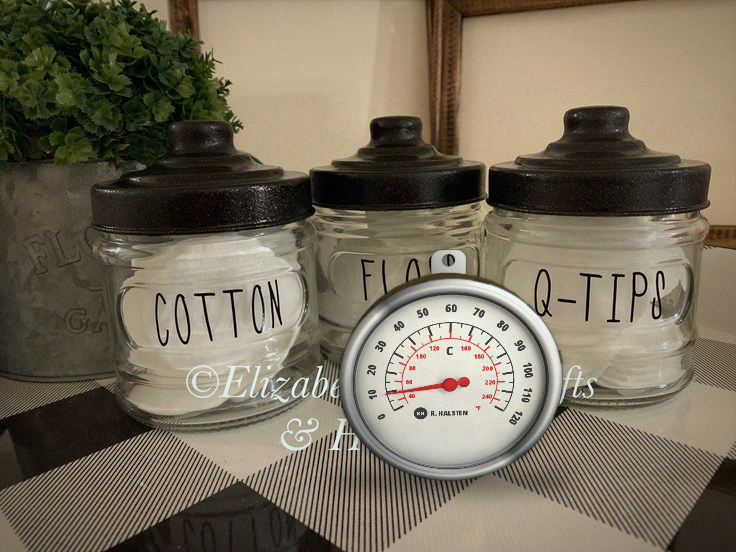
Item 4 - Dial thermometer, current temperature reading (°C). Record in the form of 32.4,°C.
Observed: 10,°C
